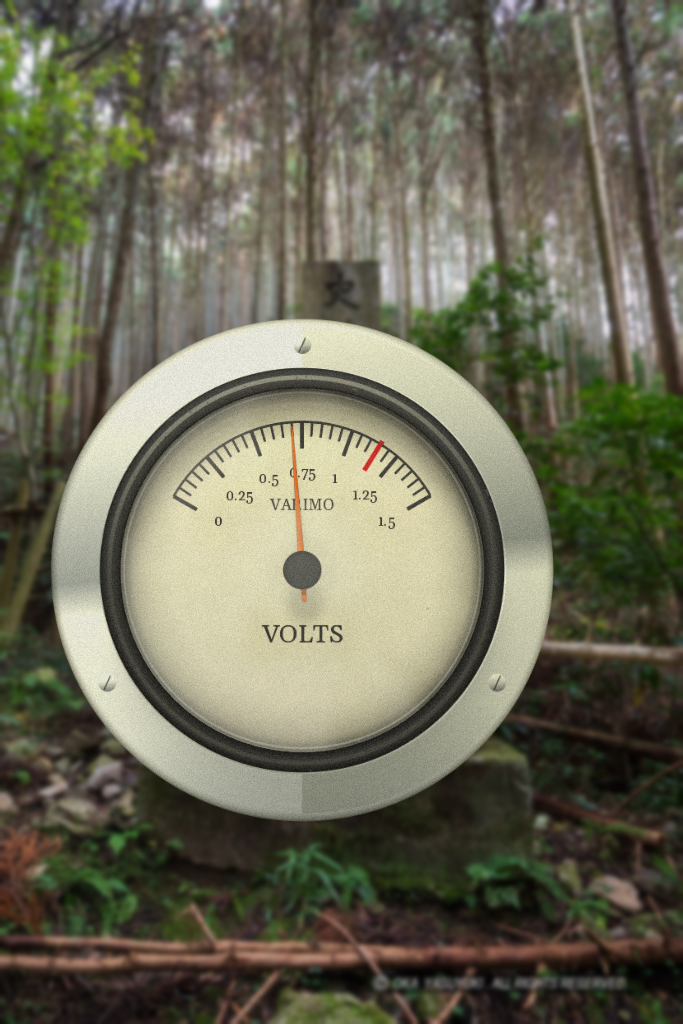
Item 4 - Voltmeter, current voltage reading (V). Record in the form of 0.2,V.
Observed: 0.7,V
